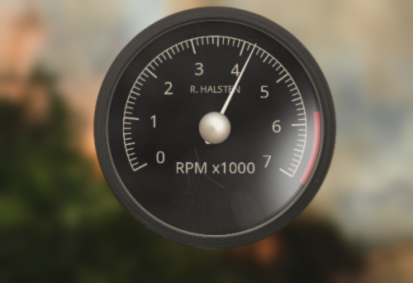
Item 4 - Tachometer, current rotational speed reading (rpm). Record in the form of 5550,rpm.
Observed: 4200,rpm
